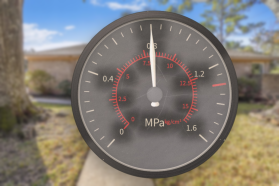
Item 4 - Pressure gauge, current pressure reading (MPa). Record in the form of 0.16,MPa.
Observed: 0.8,MPa
